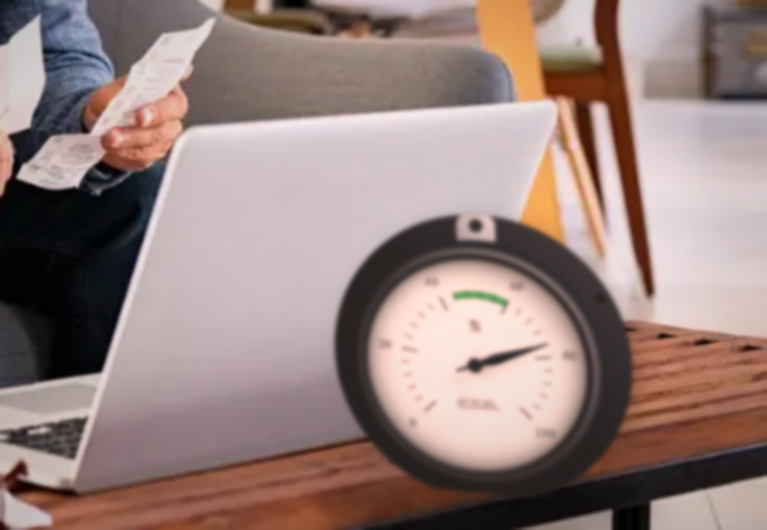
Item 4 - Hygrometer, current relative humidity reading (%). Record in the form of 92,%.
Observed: 76,%
